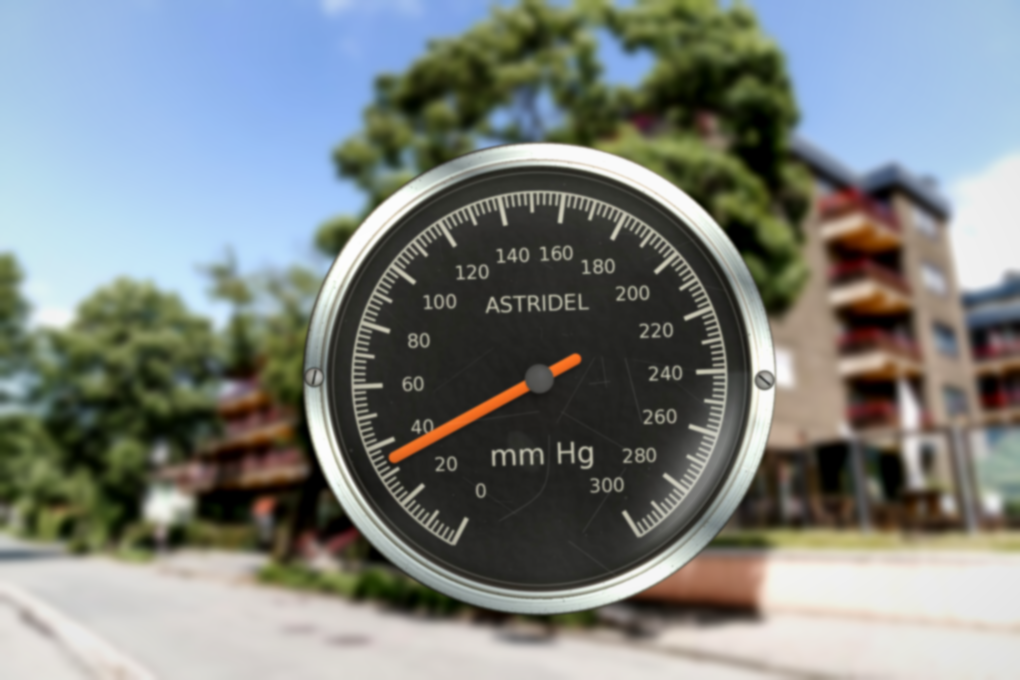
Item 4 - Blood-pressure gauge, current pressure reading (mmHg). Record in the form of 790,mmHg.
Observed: 34,mmHg
